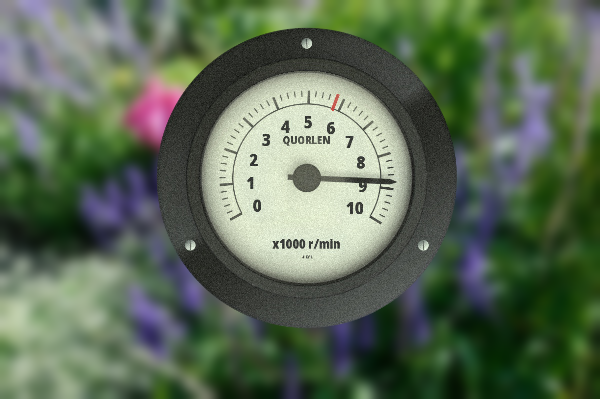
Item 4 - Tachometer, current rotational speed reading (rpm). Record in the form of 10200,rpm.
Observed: 8800,rpm
